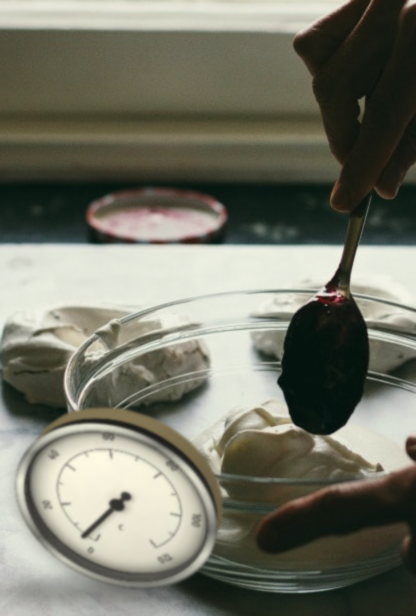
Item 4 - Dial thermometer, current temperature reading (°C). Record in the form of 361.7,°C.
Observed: 5,°C
